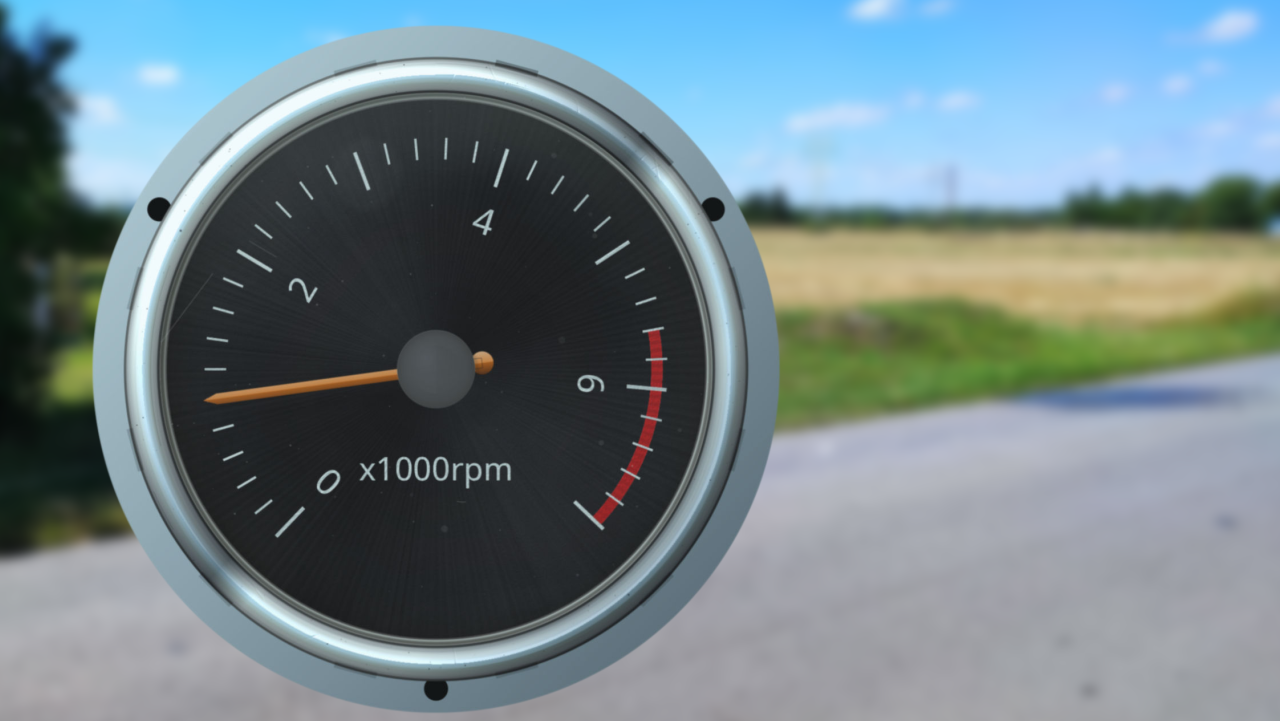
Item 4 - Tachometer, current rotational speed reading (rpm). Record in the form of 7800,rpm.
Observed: 1000,rpm
